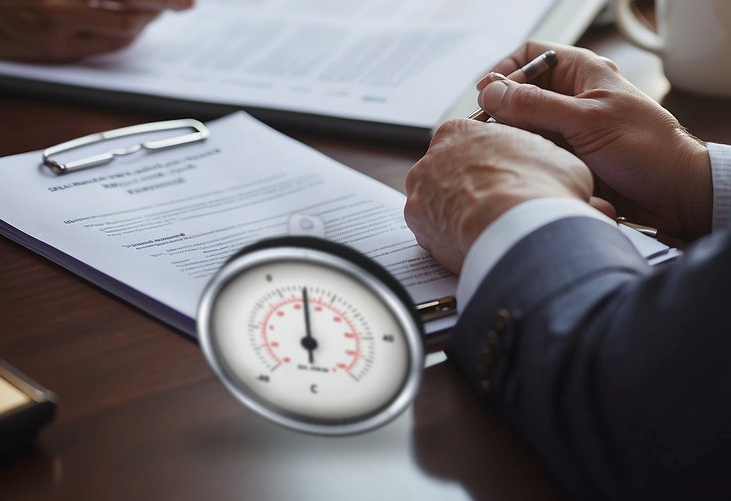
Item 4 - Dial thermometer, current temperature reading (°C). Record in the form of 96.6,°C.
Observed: 10,°C
